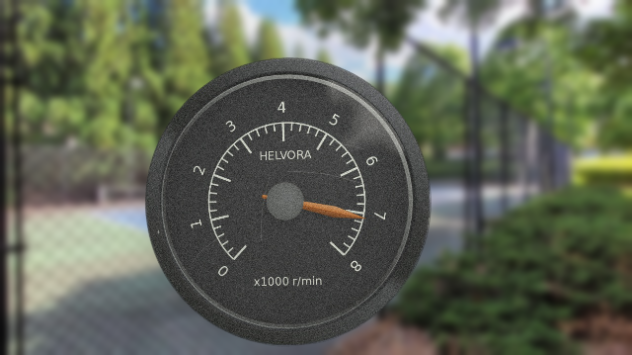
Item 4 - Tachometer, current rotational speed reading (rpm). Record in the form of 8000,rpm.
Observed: 7100,rpm
